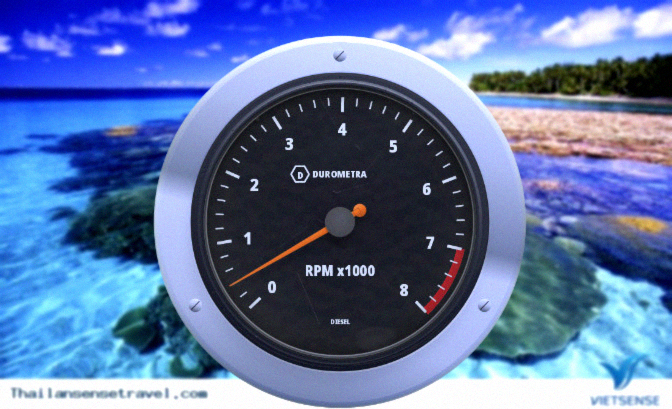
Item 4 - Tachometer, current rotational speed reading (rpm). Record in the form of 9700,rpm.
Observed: 400,rpm
